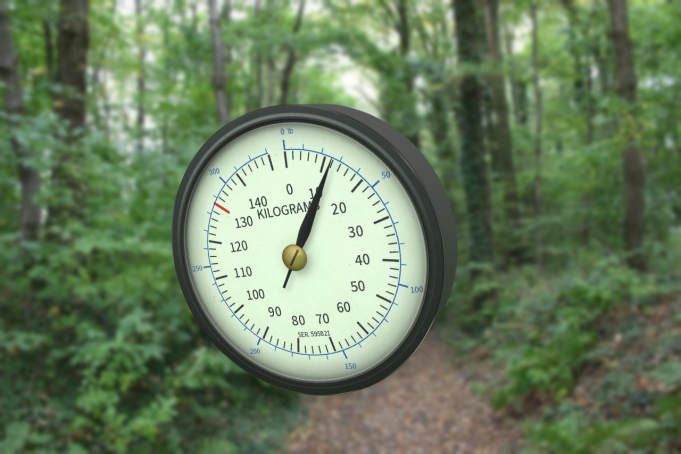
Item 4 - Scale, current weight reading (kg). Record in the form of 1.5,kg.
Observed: 12,kg
